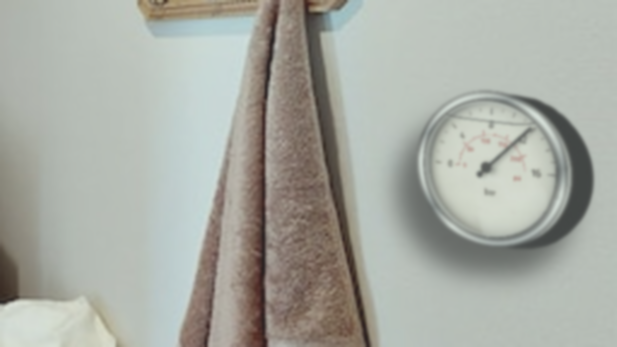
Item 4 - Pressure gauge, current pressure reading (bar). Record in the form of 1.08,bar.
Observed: 12,bar
